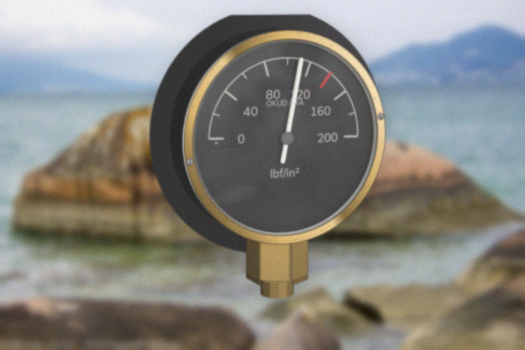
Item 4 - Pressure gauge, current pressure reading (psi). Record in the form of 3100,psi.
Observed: 110,psi
